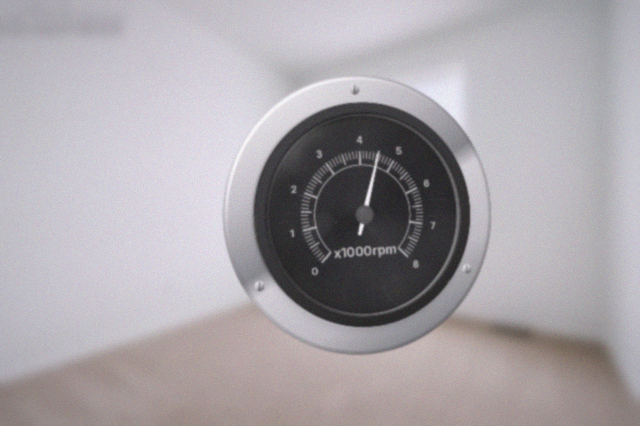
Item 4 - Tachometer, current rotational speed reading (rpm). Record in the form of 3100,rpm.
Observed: 4500,rpm
